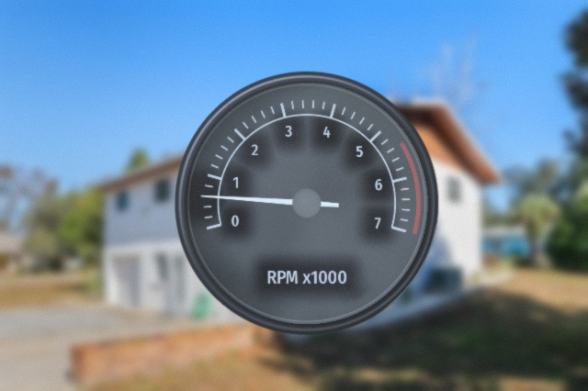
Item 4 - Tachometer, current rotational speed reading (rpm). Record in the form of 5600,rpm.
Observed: 600,rpm
